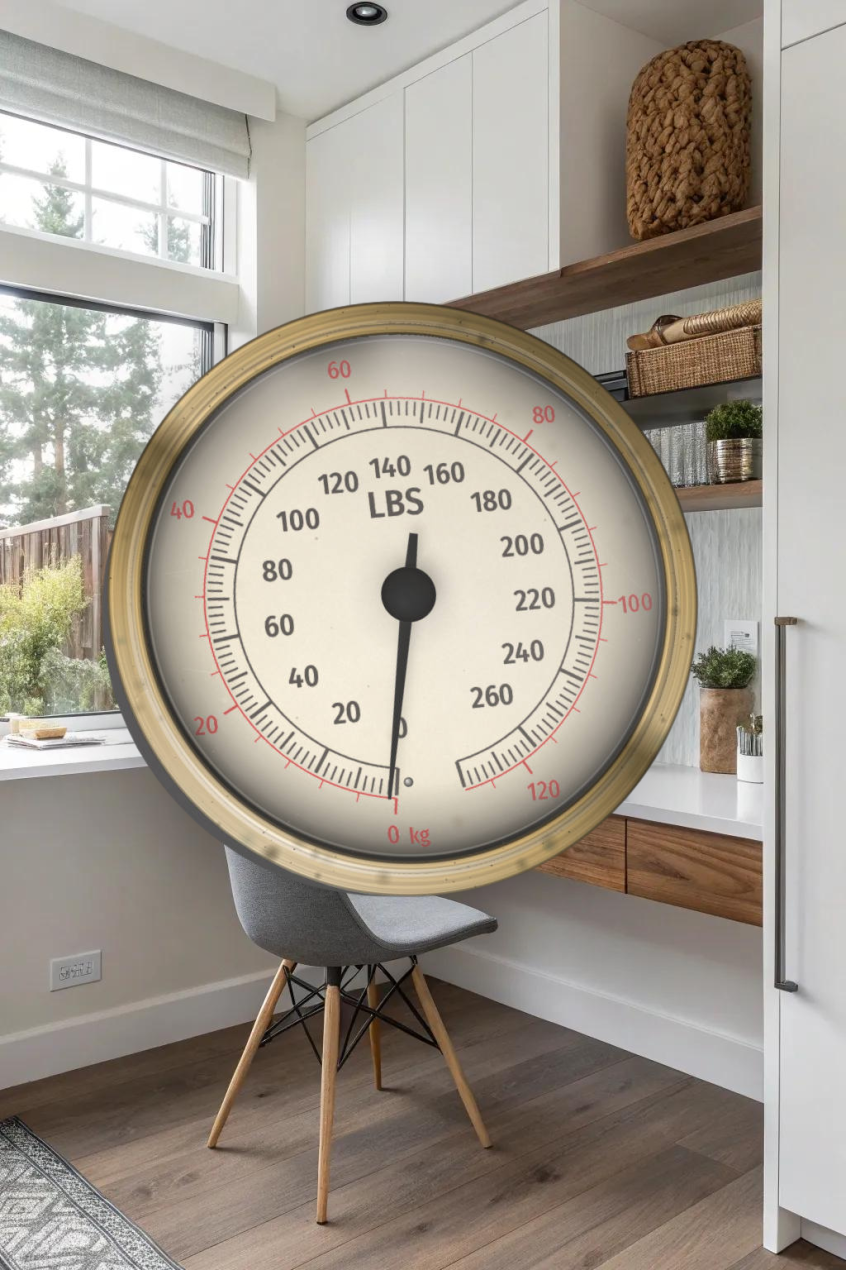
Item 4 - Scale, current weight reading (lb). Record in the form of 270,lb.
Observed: 2,lb
